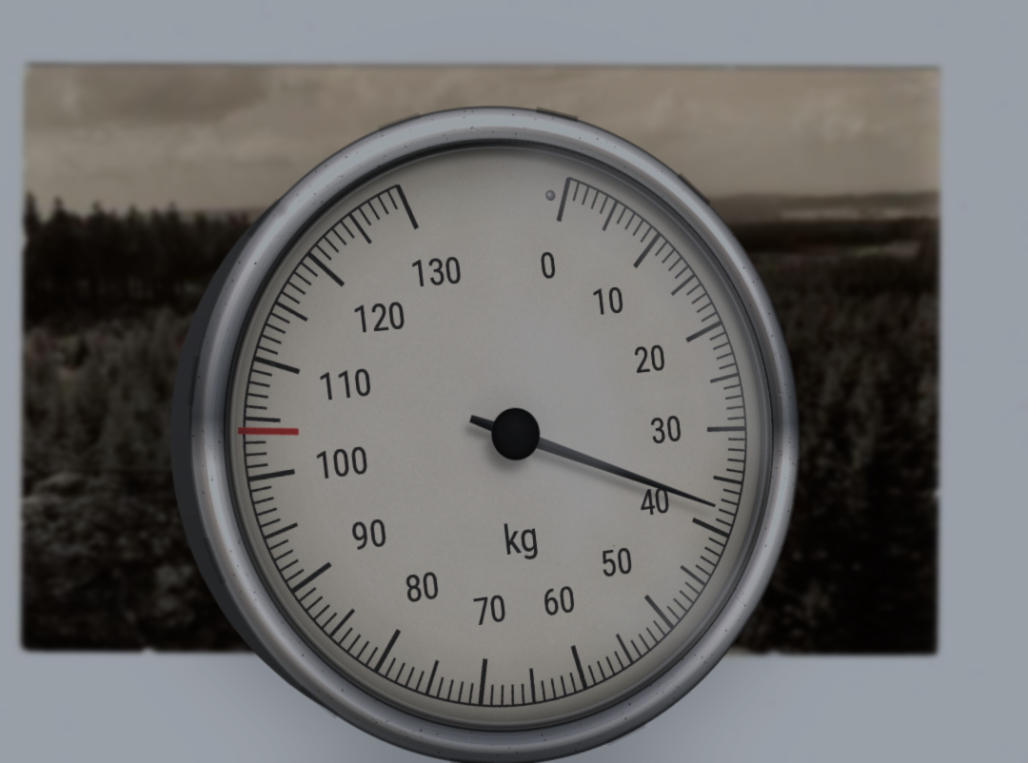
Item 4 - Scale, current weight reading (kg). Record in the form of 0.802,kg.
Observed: 38,kg
